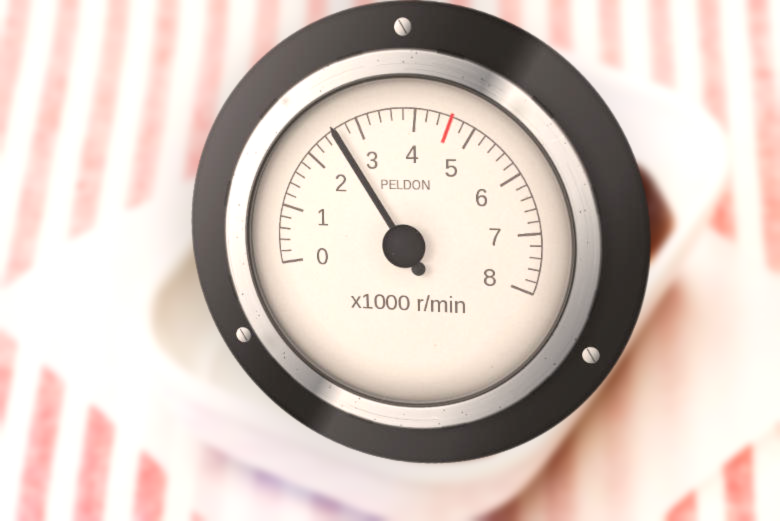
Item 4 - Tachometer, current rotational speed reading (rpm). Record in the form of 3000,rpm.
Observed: 2600,rpm
